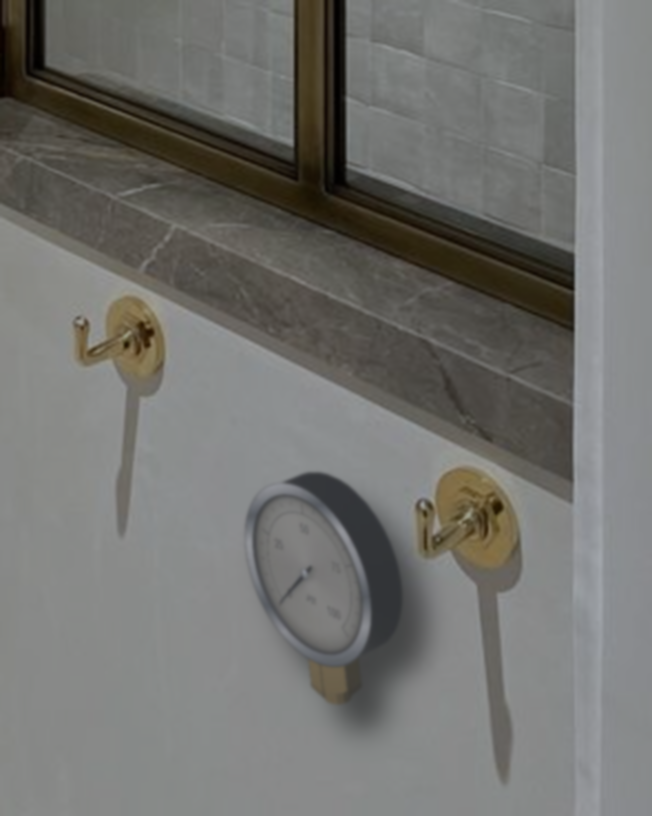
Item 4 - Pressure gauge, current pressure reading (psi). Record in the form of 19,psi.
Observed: 0,psi
